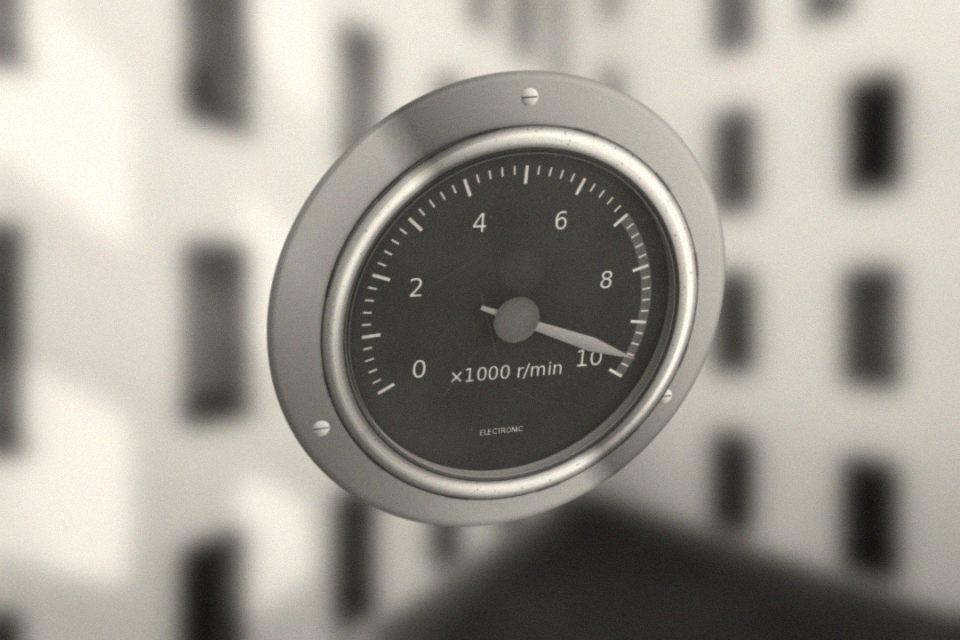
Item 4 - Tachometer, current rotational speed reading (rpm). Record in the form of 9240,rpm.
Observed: 9600,rpm
